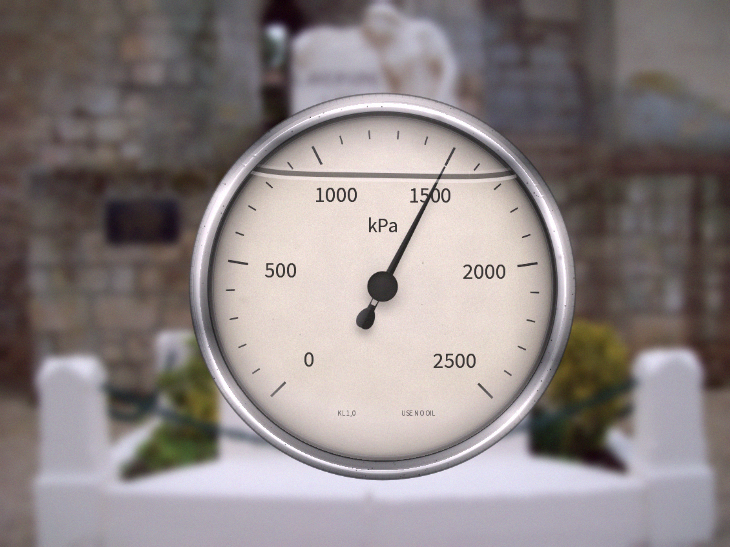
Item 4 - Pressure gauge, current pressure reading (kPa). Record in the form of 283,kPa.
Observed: 1500,kPa
